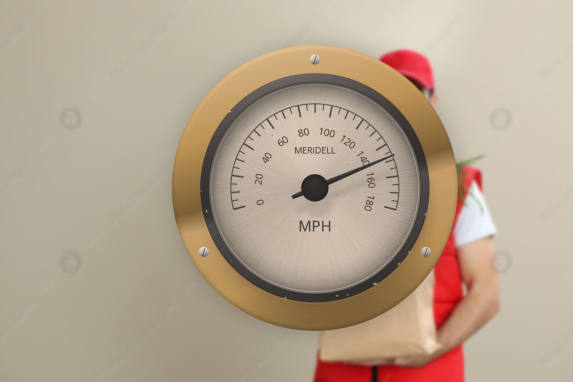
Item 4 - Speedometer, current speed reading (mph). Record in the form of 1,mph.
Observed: 147.5,mph
